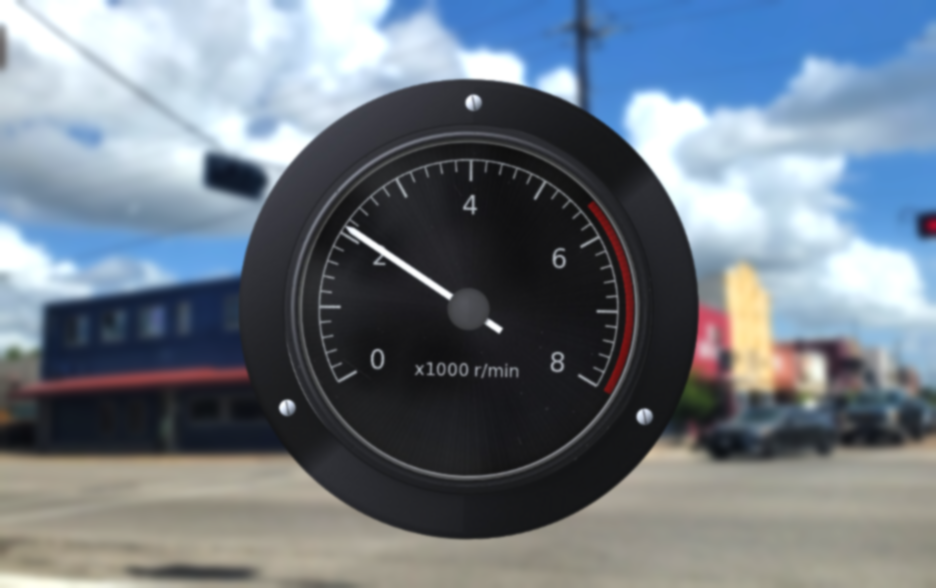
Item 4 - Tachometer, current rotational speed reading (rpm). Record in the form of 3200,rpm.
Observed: 2100,rpm
